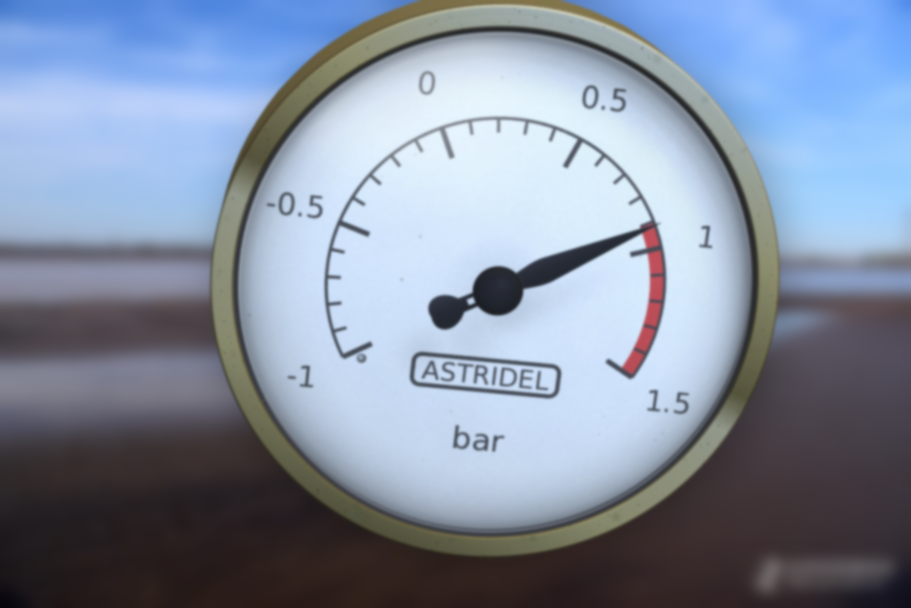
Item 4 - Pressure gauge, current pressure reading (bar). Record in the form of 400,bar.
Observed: 0.9,bar
